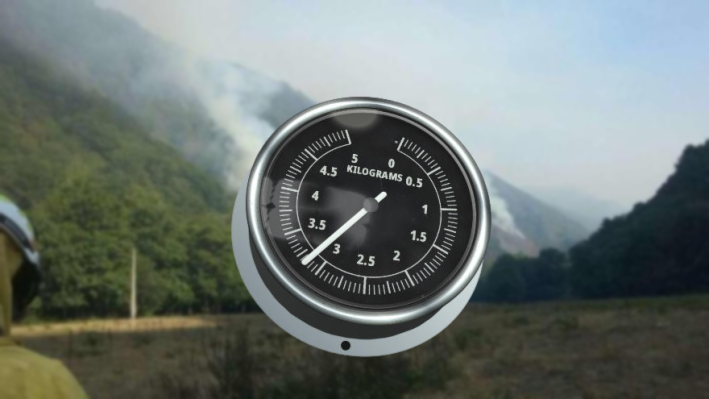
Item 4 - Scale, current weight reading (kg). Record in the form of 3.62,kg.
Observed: 3.15,kg
